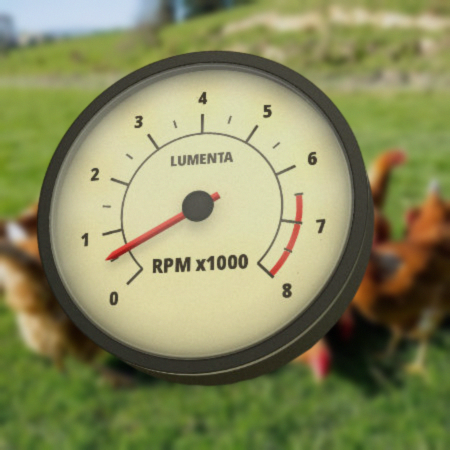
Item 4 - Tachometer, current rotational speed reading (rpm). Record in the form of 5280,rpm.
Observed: 500,rpm
